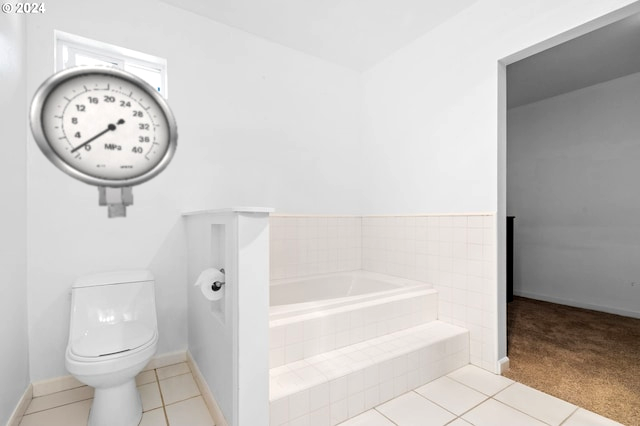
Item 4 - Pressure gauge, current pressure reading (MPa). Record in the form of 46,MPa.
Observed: 1,MPa
